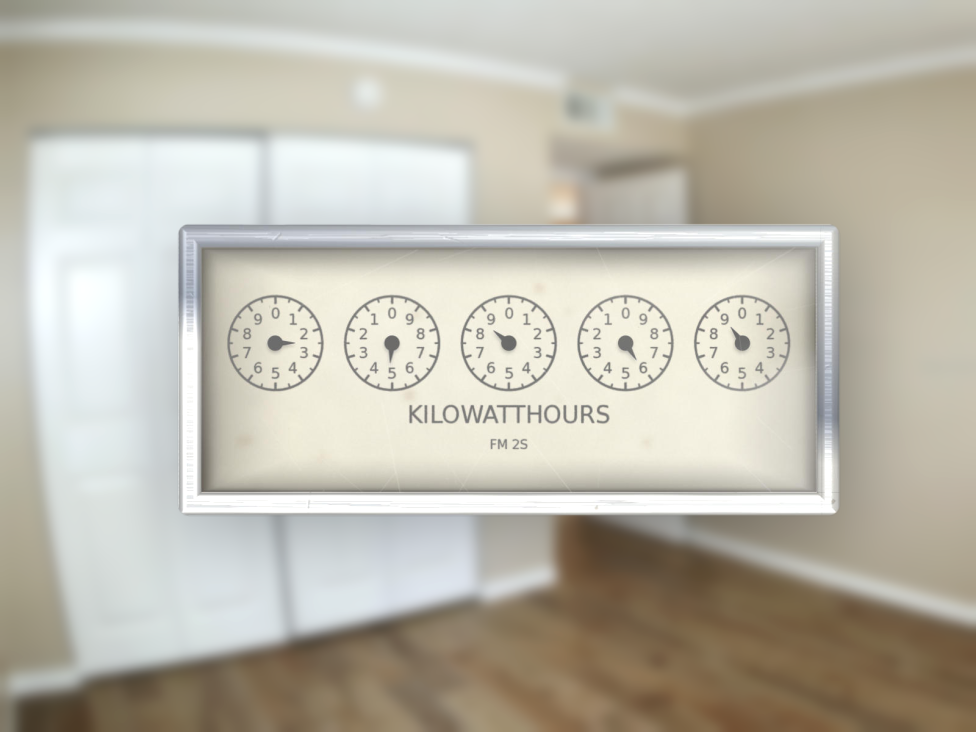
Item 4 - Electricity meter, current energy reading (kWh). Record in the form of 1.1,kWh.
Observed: 24859,kWh
